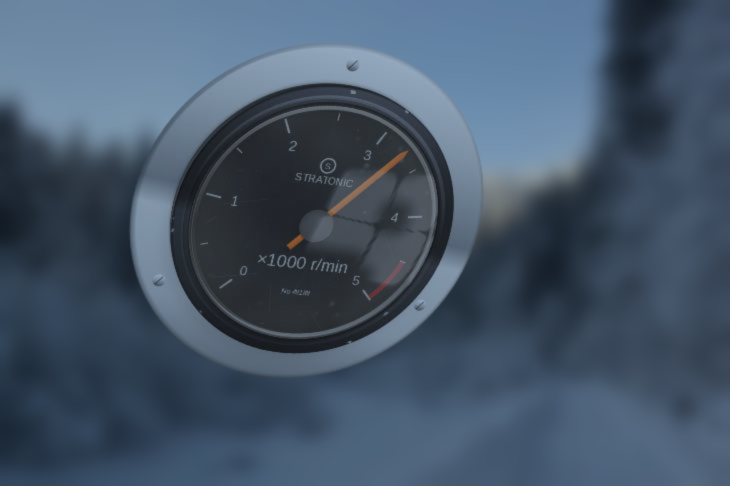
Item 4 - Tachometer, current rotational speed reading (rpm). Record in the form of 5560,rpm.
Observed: 3250,rpm
